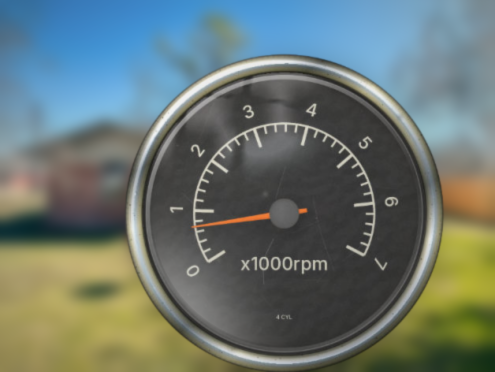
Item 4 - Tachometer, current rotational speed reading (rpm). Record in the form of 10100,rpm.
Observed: 700,rpm
